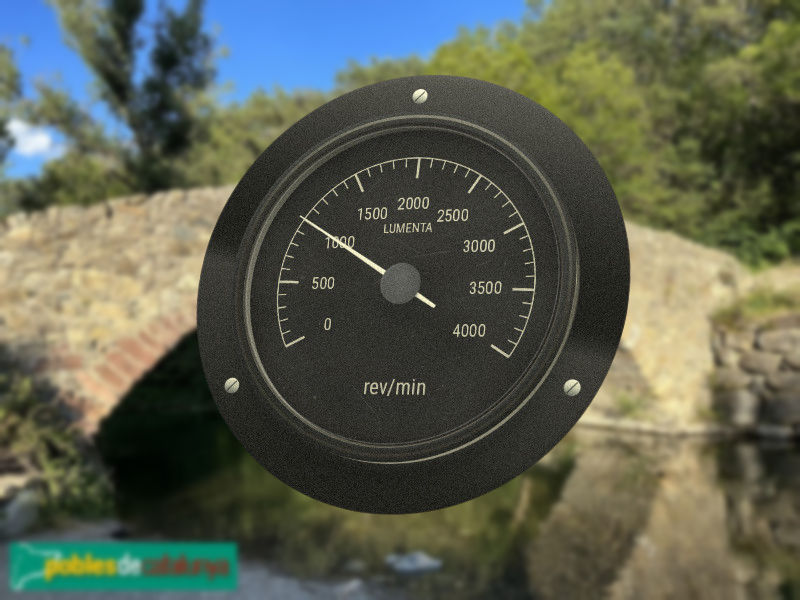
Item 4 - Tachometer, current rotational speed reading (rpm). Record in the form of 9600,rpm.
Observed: 1000,rpm
